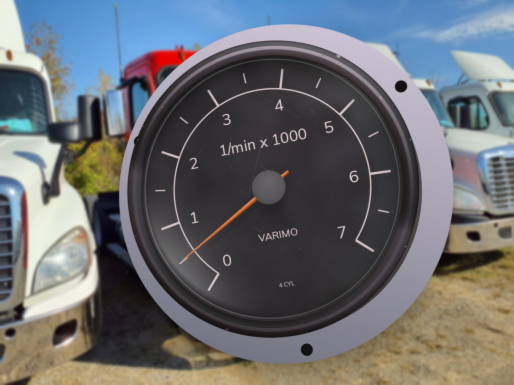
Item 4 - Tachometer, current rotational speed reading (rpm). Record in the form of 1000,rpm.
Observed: 500,rpm
